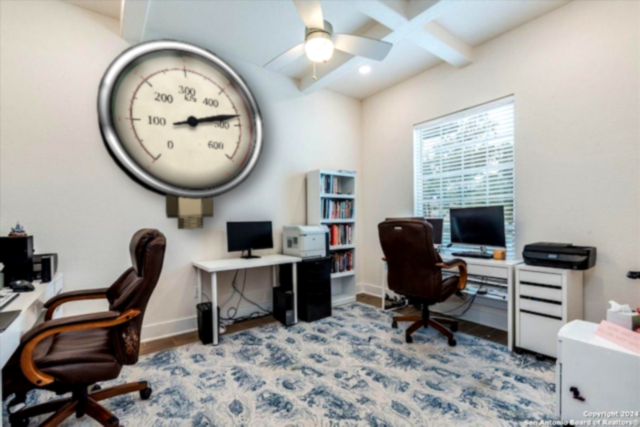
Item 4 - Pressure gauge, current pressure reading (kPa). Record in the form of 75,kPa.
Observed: 475,kPa
